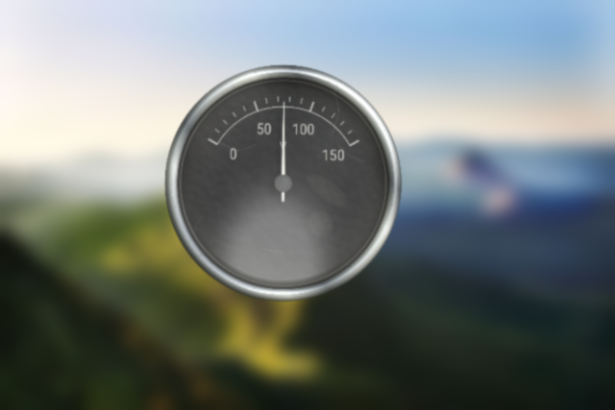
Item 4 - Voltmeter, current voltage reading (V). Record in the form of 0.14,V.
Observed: 75,V
